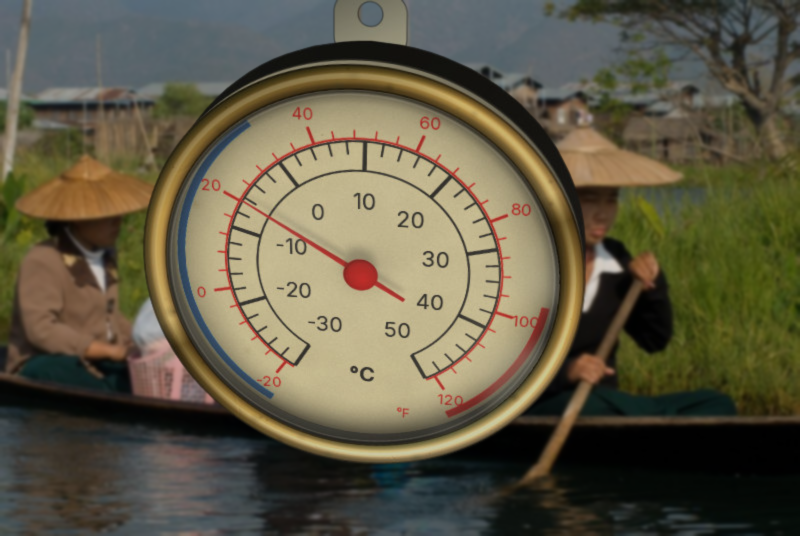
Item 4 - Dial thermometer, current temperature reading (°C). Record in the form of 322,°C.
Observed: -6,°C
